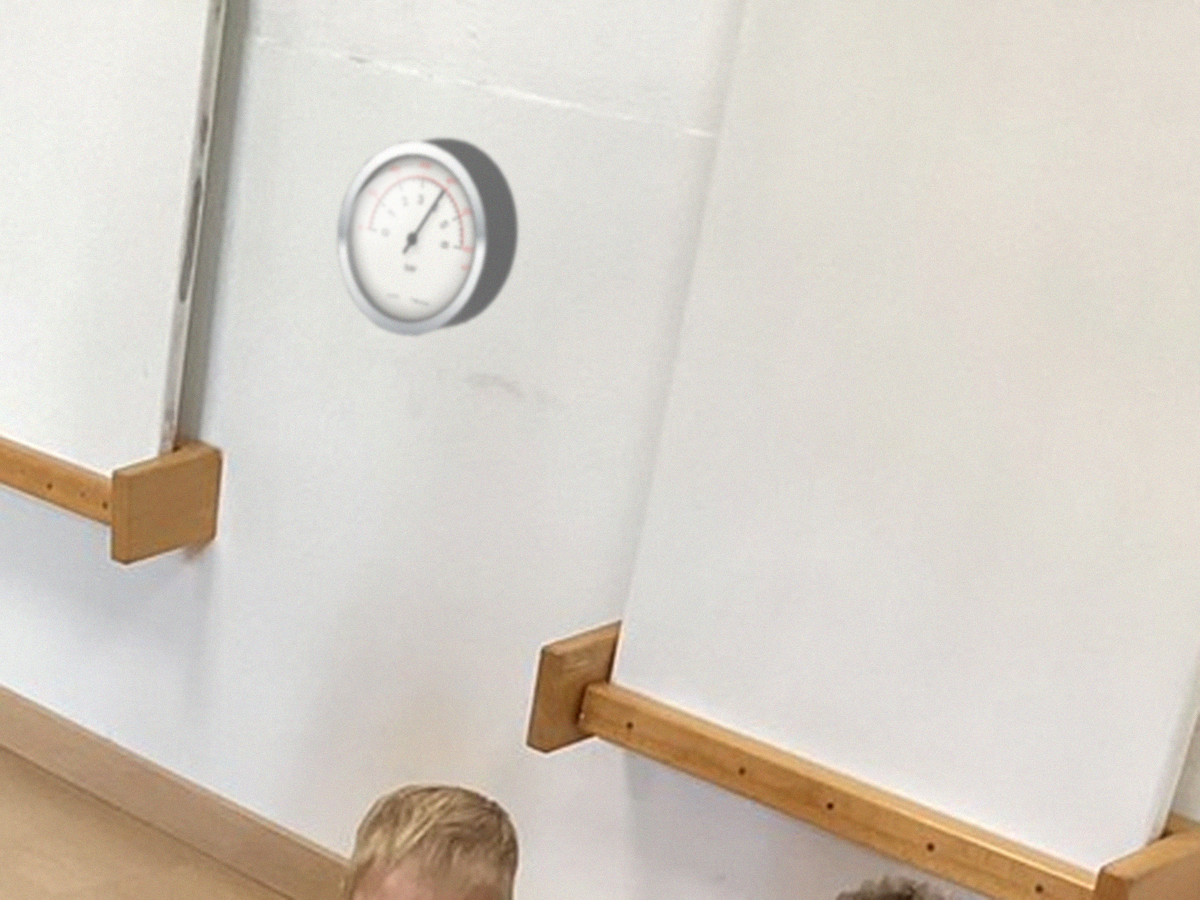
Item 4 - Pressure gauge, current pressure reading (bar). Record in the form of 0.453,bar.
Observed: 4,bar
